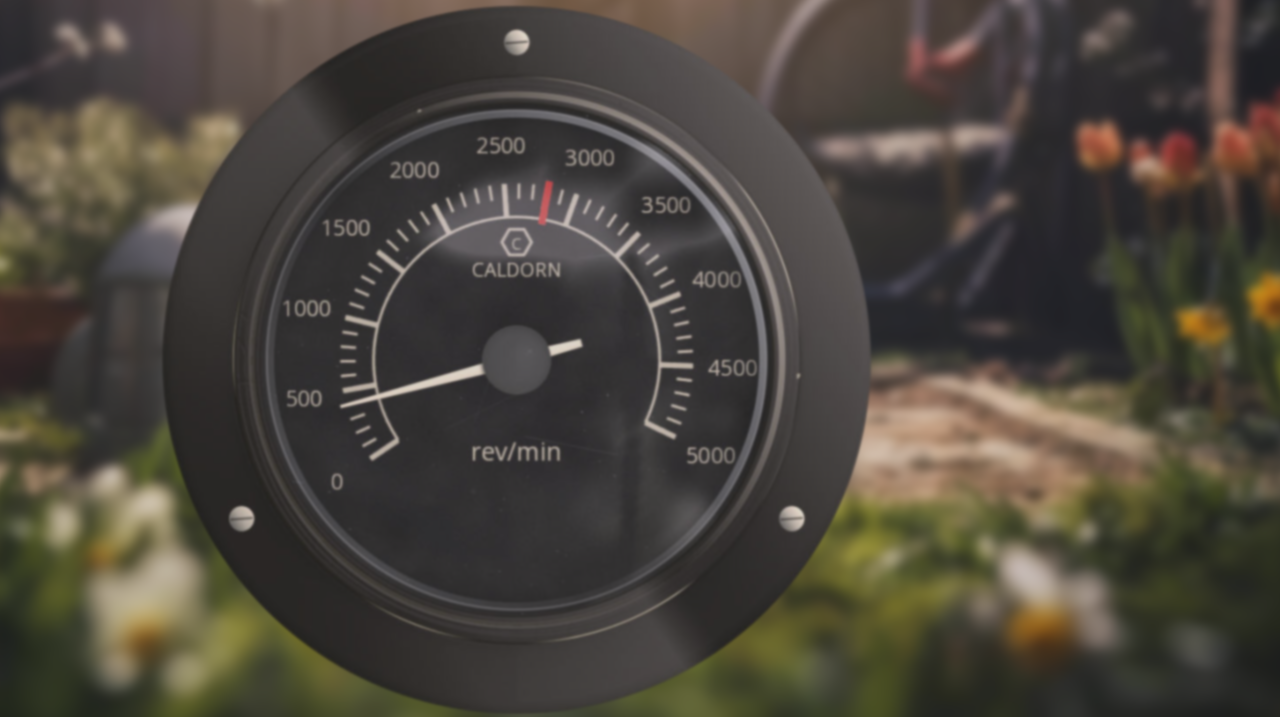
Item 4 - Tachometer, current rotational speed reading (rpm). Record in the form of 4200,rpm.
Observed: 400,rpm
